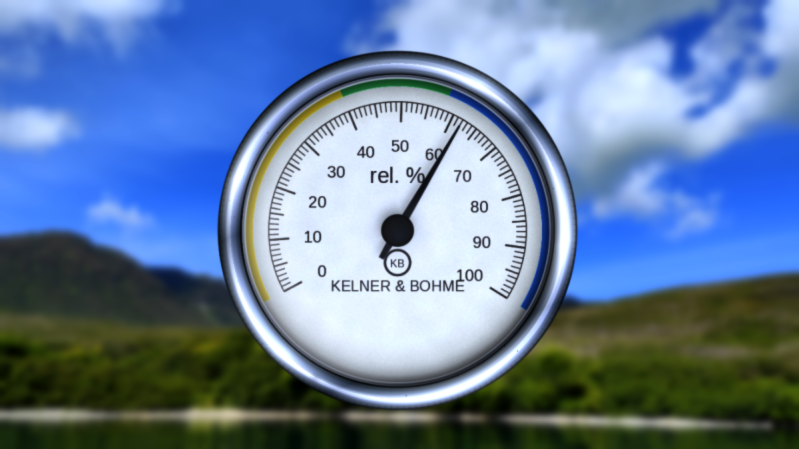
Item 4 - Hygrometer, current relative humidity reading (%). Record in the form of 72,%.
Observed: 62,%
